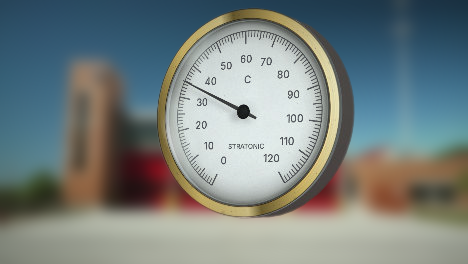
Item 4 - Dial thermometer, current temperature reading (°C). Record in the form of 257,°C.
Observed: 35,°C
